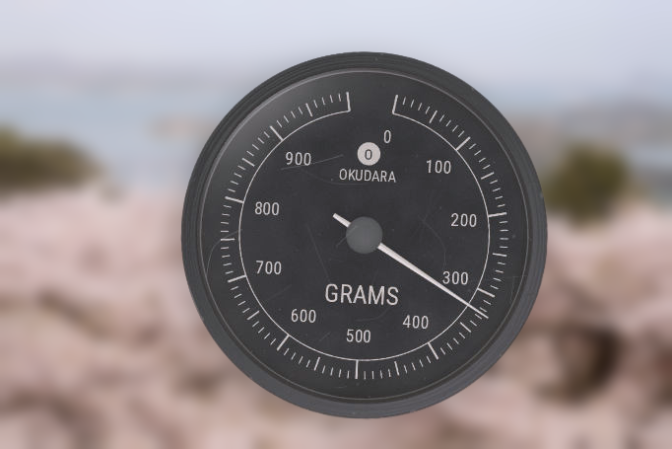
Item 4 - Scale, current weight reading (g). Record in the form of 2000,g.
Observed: 325,g
